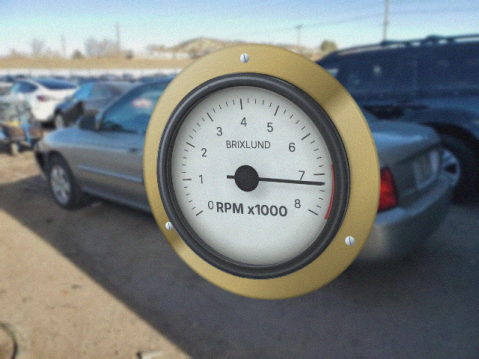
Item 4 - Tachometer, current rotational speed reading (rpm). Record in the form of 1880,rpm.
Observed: 7200,rpm
